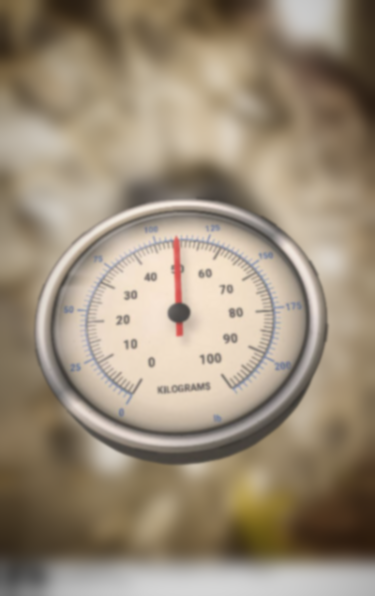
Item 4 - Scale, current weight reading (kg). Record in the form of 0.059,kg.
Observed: 50,kg
